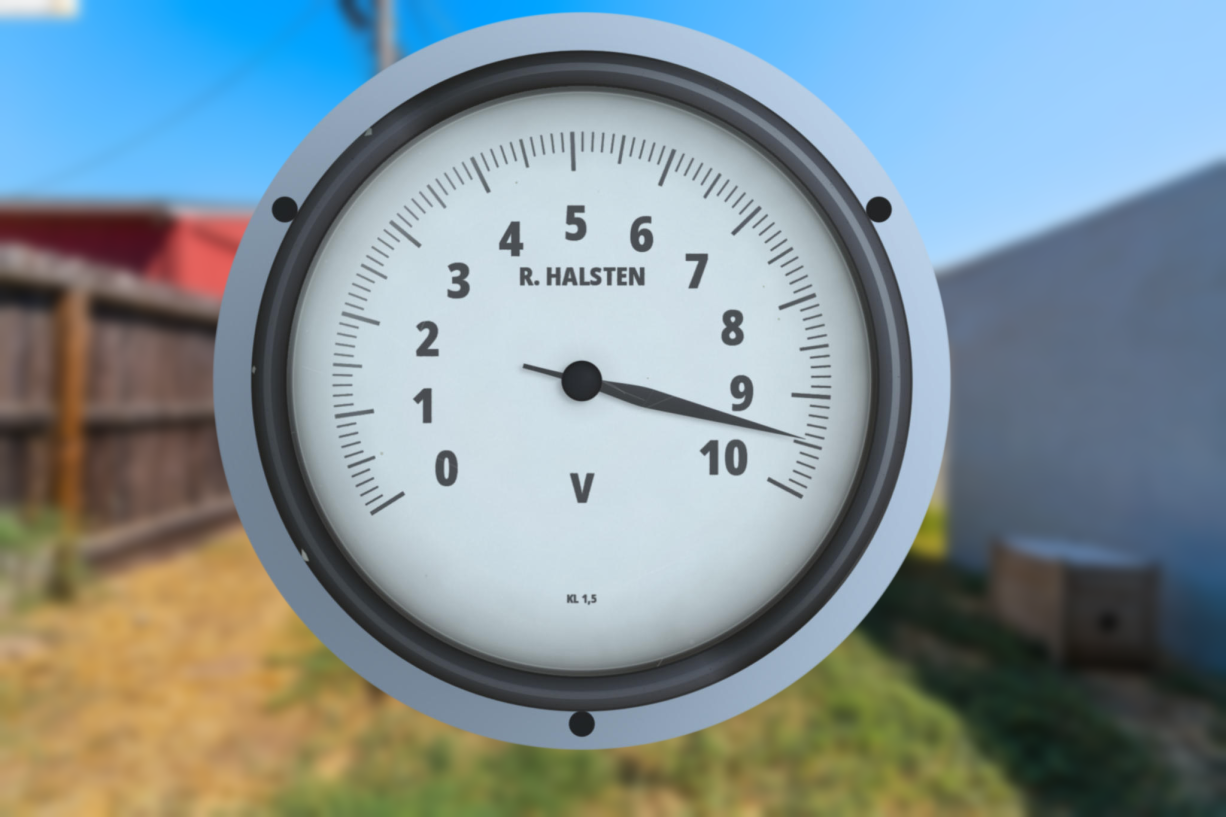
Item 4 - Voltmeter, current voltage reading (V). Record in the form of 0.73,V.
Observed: 9.45,V
